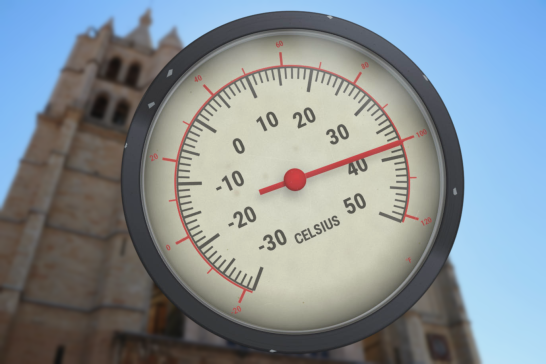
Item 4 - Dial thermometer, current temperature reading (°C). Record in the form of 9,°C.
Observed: 38,°C
